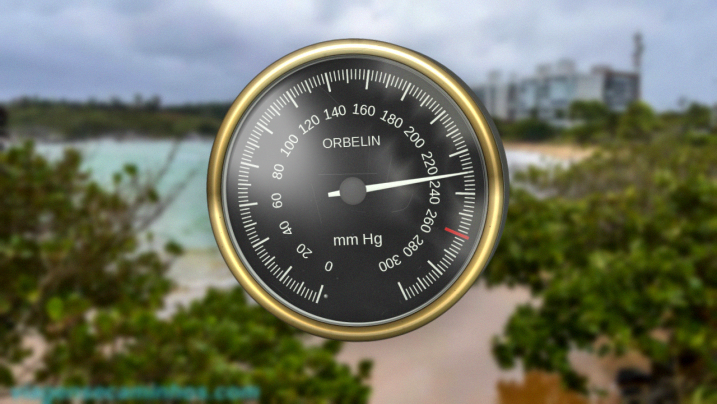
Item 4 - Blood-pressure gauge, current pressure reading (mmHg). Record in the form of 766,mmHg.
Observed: 230,mmHg
